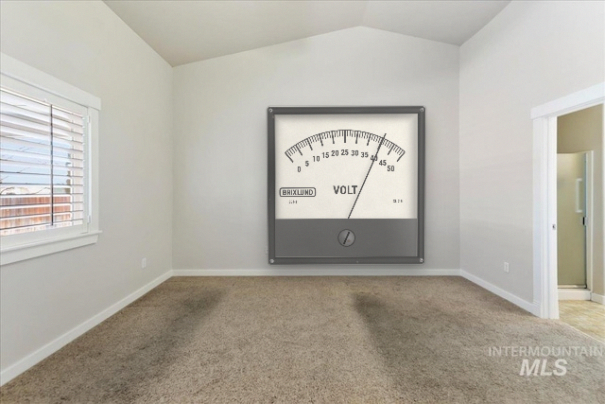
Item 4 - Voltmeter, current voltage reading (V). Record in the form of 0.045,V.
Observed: 40,V
